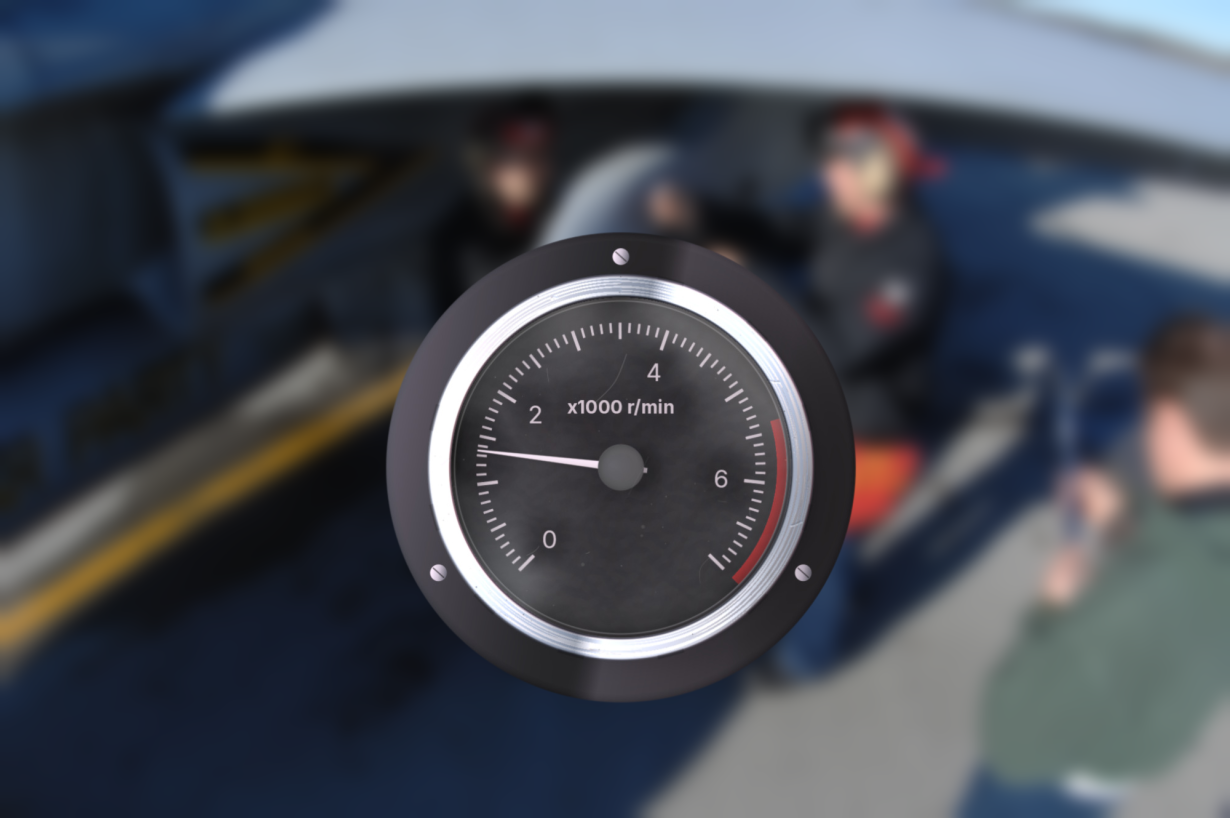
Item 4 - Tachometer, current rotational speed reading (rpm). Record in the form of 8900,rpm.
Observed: 1350,rpm
